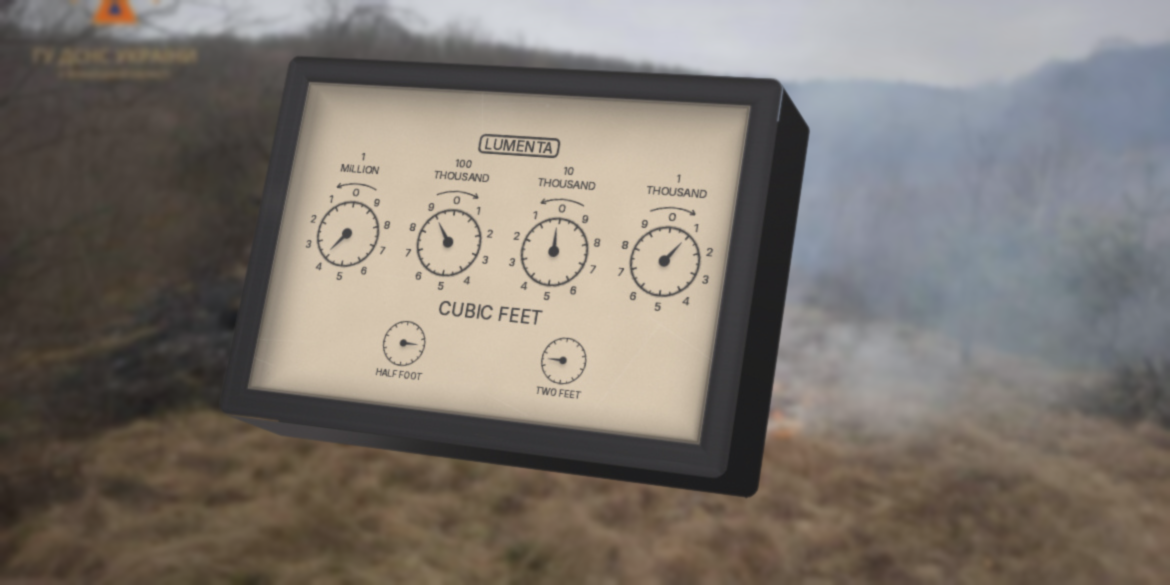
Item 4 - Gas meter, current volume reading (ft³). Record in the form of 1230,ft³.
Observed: 390100,ft³
